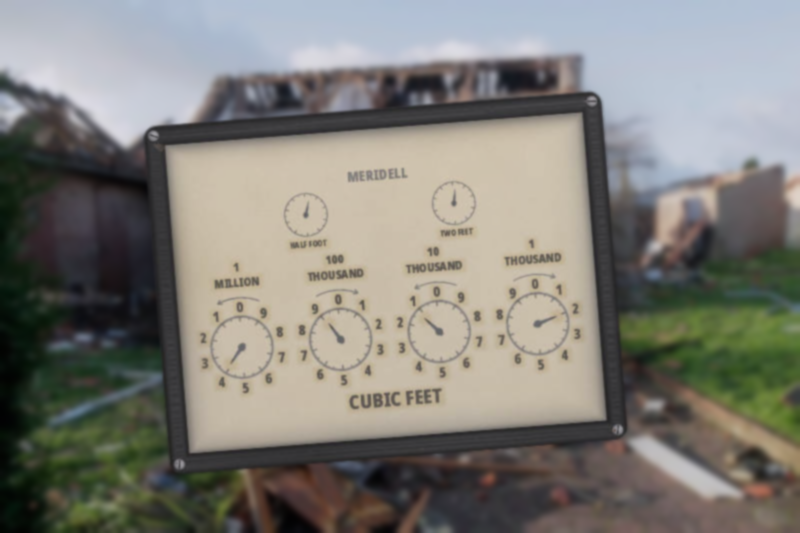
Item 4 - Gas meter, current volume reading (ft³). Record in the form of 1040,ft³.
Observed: 391200,ft³
